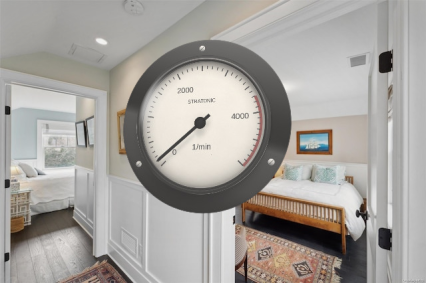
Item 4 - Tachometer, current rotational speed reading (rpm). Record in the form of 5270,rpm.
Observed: 100,rpm
